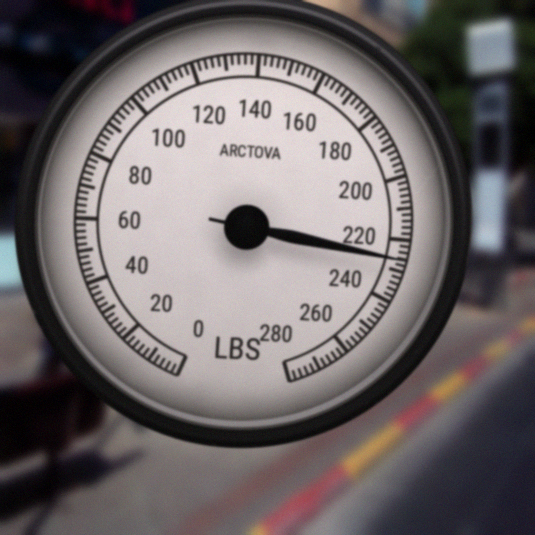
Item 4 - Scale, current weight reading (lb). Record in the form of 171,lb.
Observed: 226,lb
